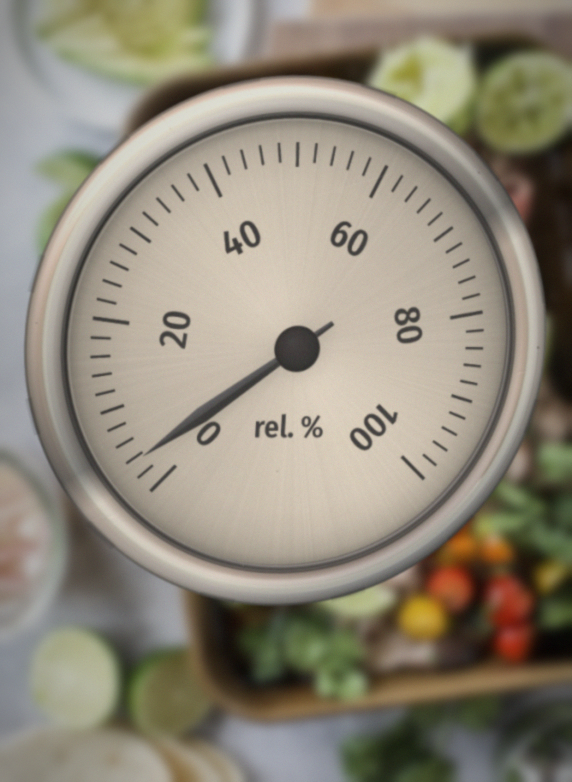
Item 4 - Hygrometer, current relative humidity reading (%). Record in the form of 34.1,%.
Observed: 4,%
